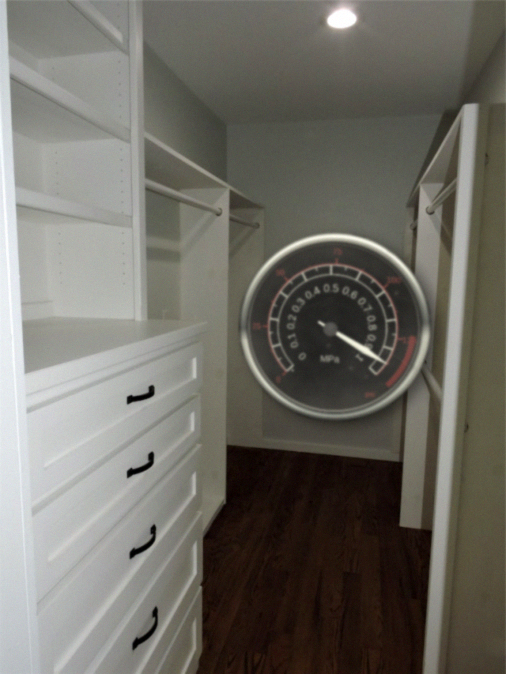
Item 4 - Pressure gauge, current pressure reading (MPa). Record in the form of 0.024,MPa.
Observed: 0.95,MPa
